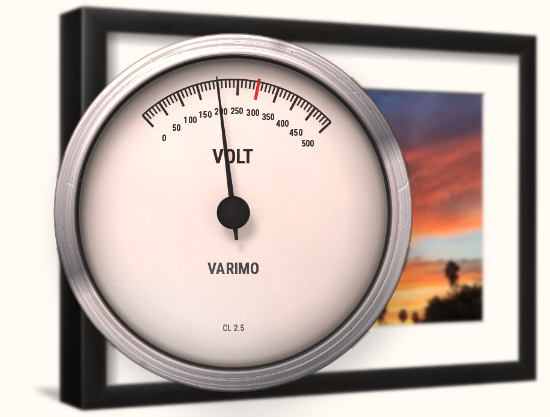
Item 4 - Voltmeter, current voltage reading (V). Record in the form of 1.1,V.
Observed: 200,V
